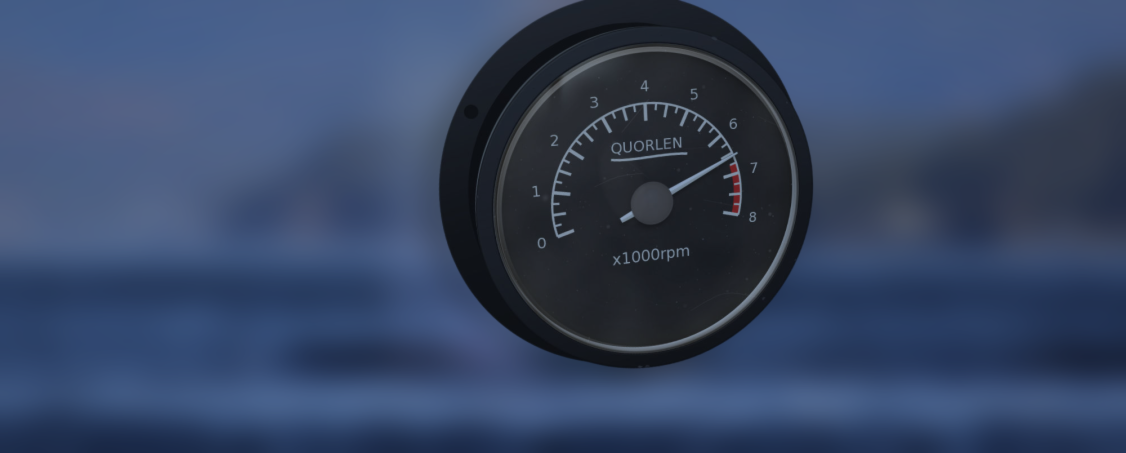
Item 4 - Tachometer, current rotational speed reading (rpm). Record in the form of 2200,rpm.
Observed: 6500,rpm
